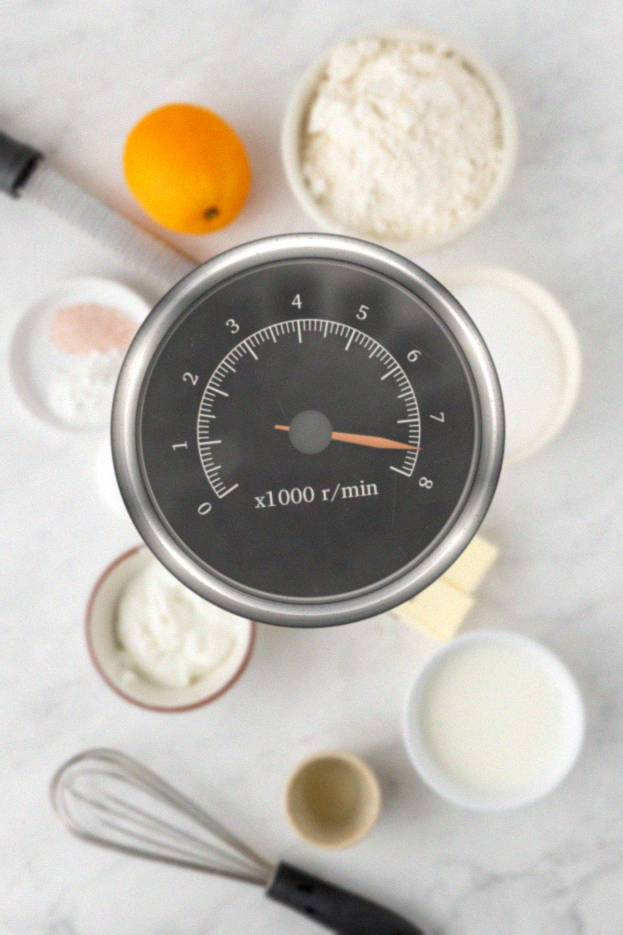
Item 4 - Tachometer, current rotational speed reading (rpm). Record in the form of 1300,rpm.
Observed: 7500,rpm
